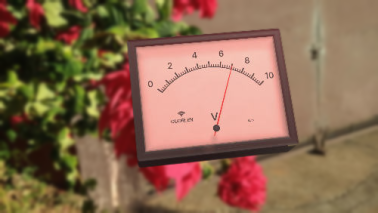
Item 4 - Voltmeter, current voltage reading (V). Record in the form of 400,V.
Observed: 7,V
